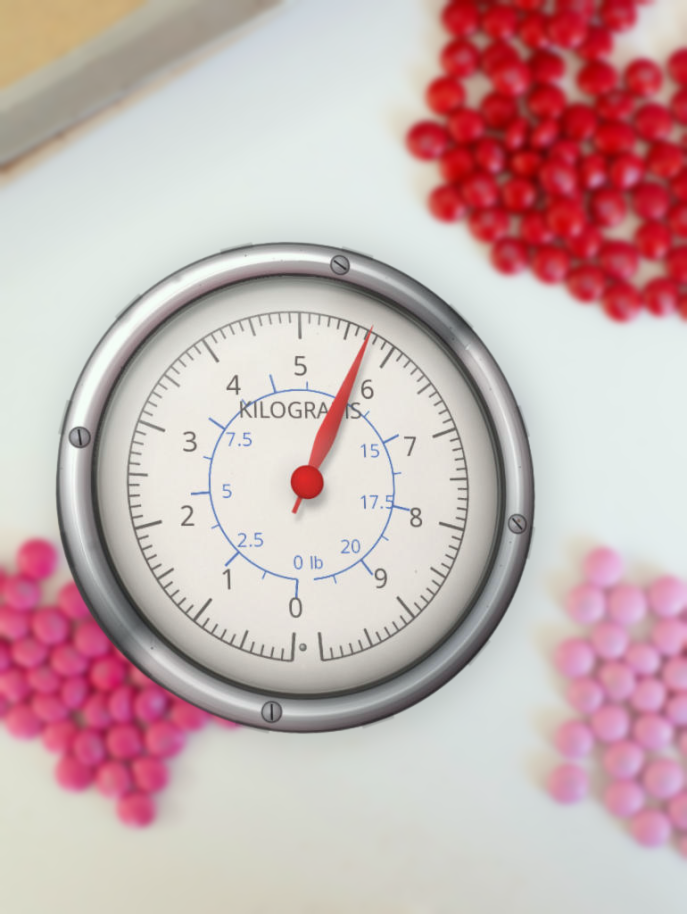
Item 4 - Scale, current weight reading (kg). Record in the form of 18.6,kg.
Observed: 5.7,kg
